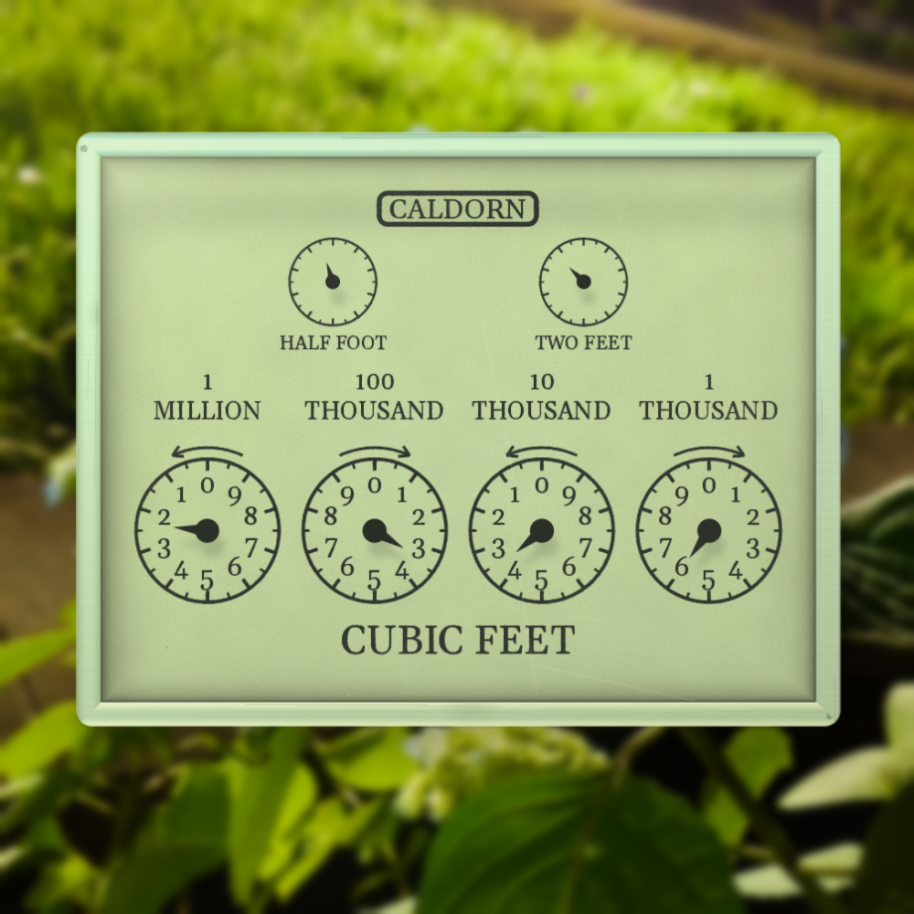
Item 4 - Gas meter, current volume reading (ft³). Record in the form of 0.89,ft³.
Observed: 233600,ft³
